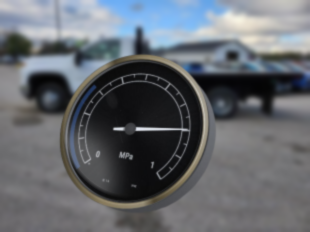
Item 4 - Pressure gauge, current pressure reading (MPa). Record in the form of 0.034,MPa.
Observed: 0.8,MPa
